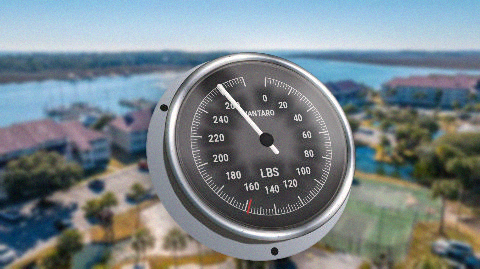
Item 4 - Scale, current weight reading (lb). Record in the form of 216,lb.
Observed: 260,lb
